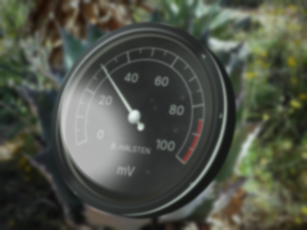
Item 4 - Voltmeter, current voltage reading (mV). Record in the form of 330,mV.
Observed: 30,mV
